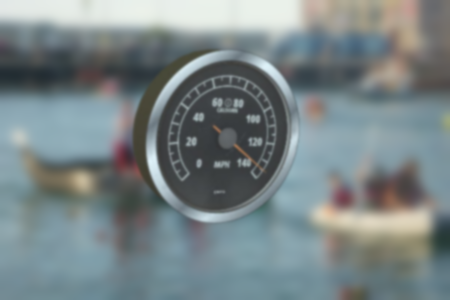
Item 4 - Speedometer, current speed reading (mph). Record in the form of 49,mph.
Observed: 135,mph
